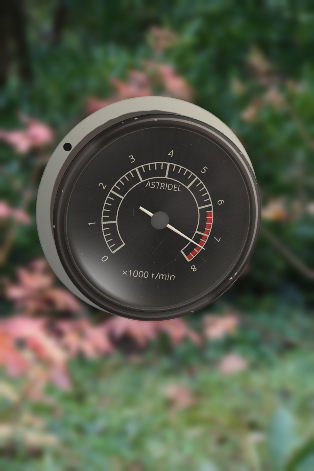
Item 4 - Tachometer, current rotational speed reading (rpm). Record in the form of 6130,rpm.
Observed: 7400,rpm
